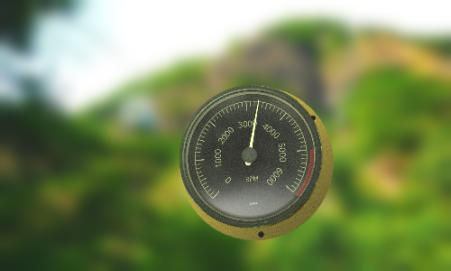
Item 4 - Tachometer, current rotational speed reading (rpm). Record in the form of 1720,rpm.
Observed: 3300,rpm
